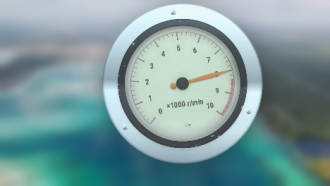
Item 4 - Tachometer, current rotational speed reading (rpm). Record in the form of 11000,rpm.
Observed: 8000,rpm
